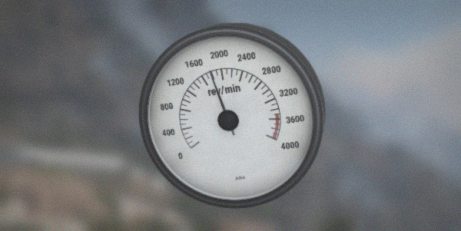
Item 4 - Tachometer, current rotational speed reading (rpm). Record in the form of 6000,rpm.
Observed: 1800,rpm
